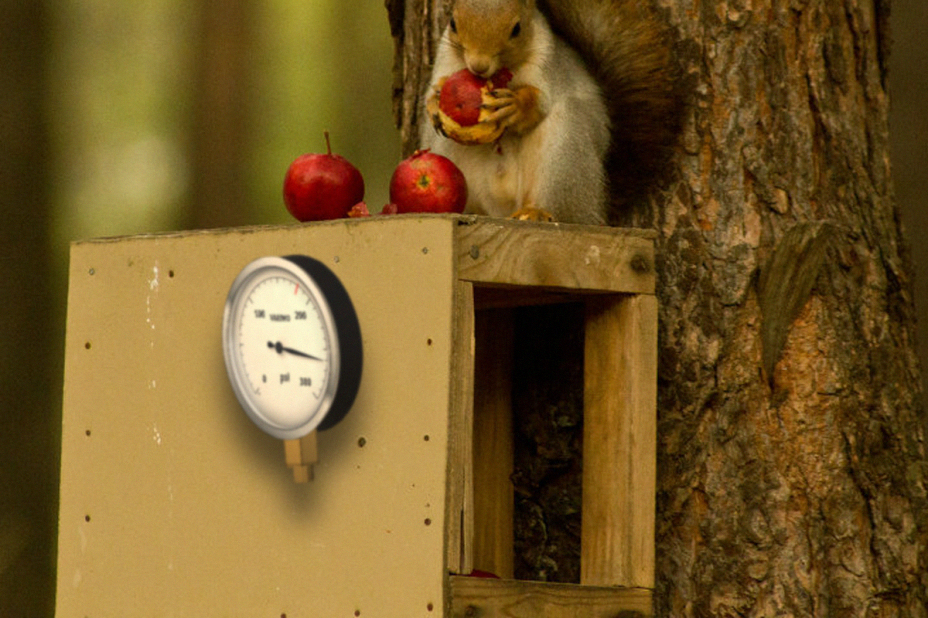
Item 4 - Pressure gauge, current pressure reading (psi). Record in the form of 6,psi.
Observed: 260,psi
